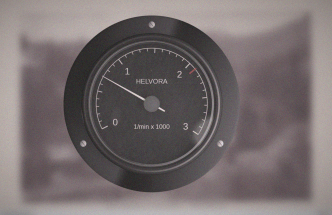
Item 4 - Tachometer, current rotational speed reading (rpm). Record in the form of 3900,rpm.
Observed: 700,rpm
